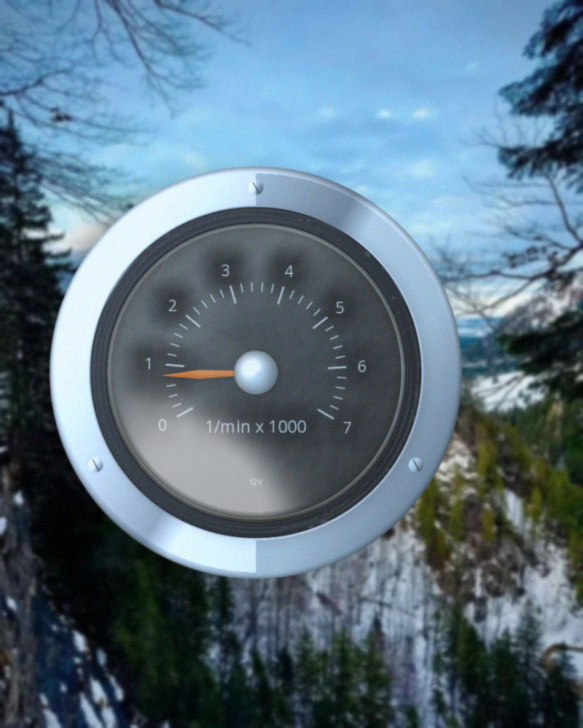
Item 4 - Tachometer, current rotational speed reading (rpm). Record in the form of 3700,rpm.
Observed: 800,rpm
